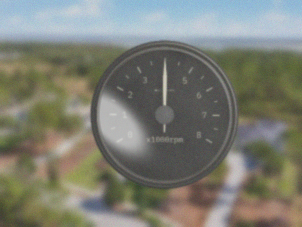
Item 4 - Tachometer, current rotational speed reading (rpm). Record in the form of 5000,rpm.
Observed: 4000,rpm
